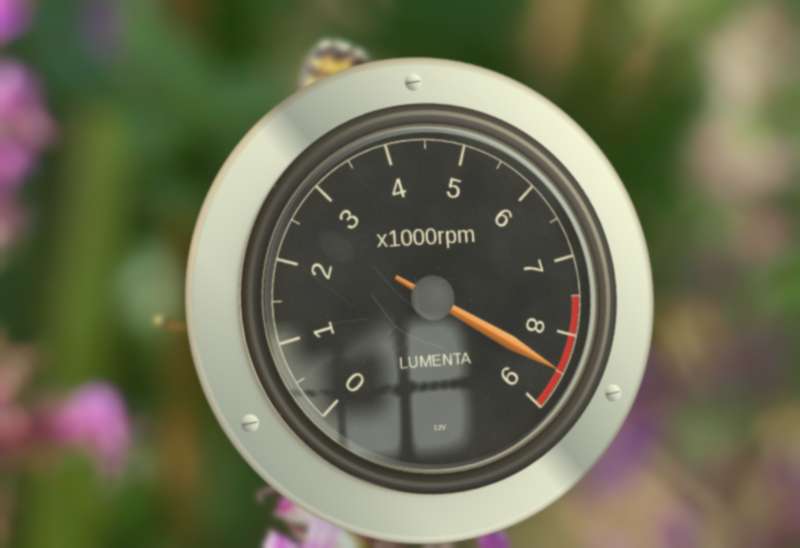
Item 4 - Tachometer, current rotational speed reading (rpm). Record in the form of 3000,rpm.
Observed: 8500,rpm
